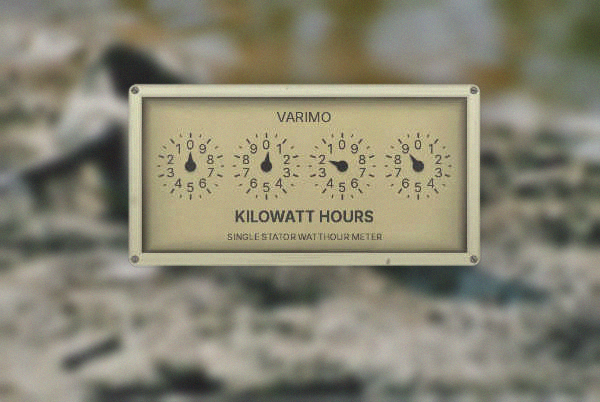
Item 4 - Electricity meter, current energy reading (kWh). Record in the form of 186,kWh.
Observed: 19,kWh
